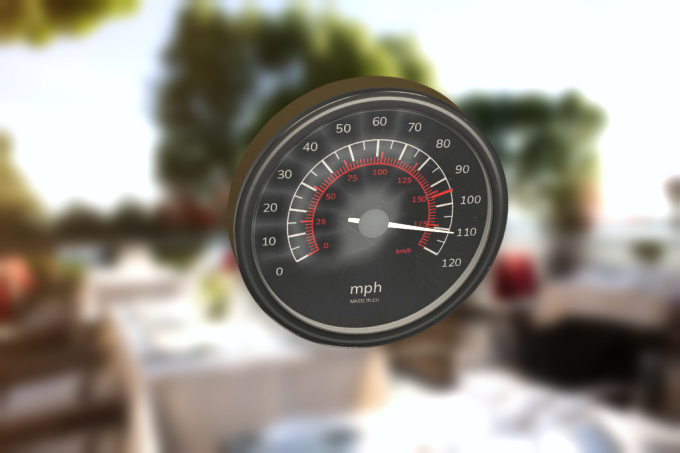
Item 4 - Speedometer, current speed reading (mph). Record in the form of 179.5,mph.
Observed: 110,mph
